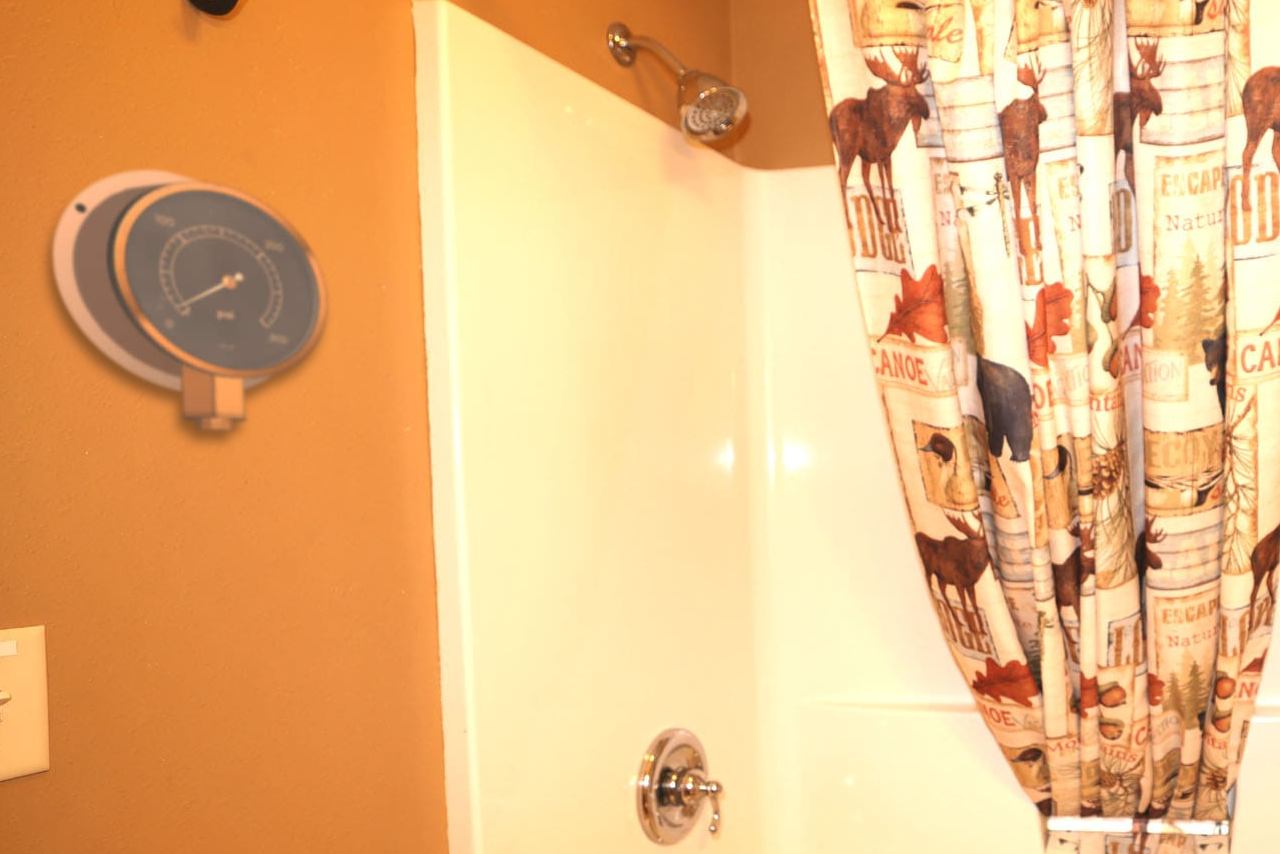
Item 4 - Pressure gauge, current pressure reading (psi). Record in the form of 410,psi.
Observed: 10,psi
